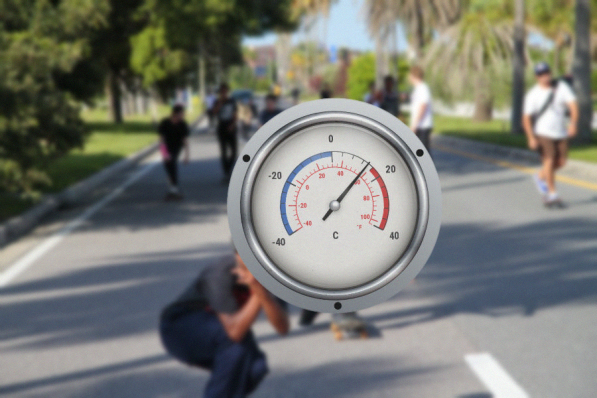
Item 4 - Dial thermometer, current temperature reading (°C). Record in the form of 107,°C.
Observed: 14,°C
